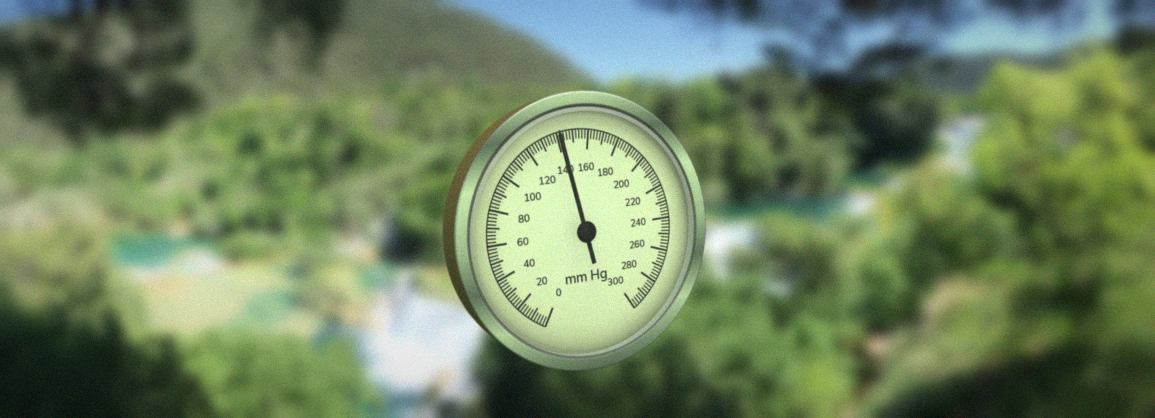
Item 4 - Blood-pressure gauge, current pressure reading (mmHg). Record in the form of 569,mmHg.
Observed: 140,mmHg
